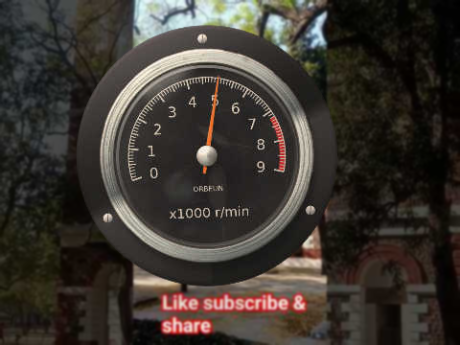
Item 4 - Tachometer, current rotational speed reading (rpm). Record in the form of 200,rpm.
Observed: 5000,rpm
